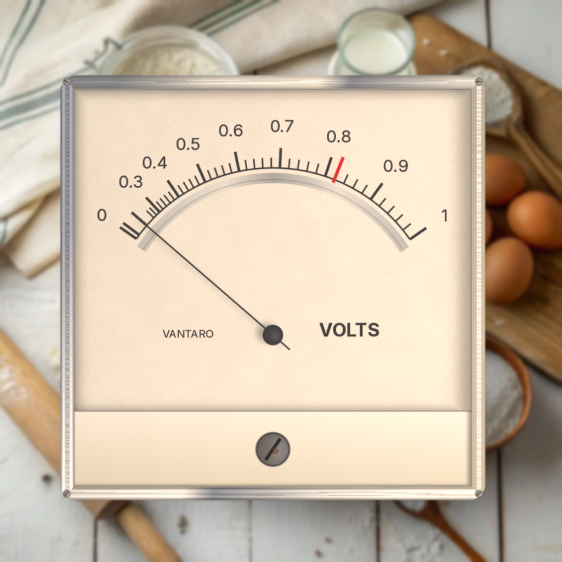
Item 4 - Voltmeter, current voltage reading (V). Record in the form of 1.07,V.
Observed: 0.2,V
